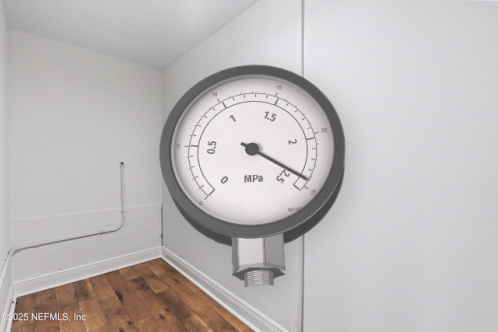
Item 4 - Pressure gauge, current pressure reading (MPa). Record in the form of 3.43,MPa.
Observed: 2.4,MPa
